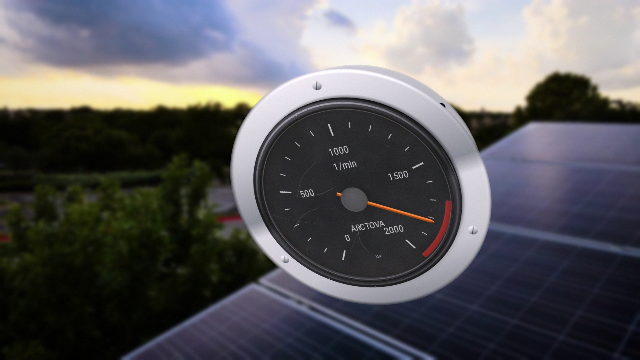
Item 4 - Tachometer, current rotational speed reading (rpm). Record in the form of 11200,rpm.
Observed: 1800,rpm
